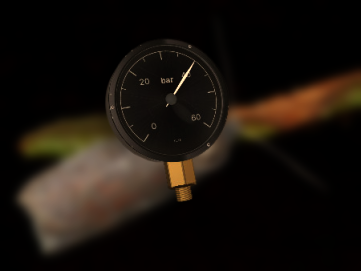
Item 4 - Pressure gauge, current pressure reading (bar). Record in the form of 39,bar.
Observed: 40,bar
